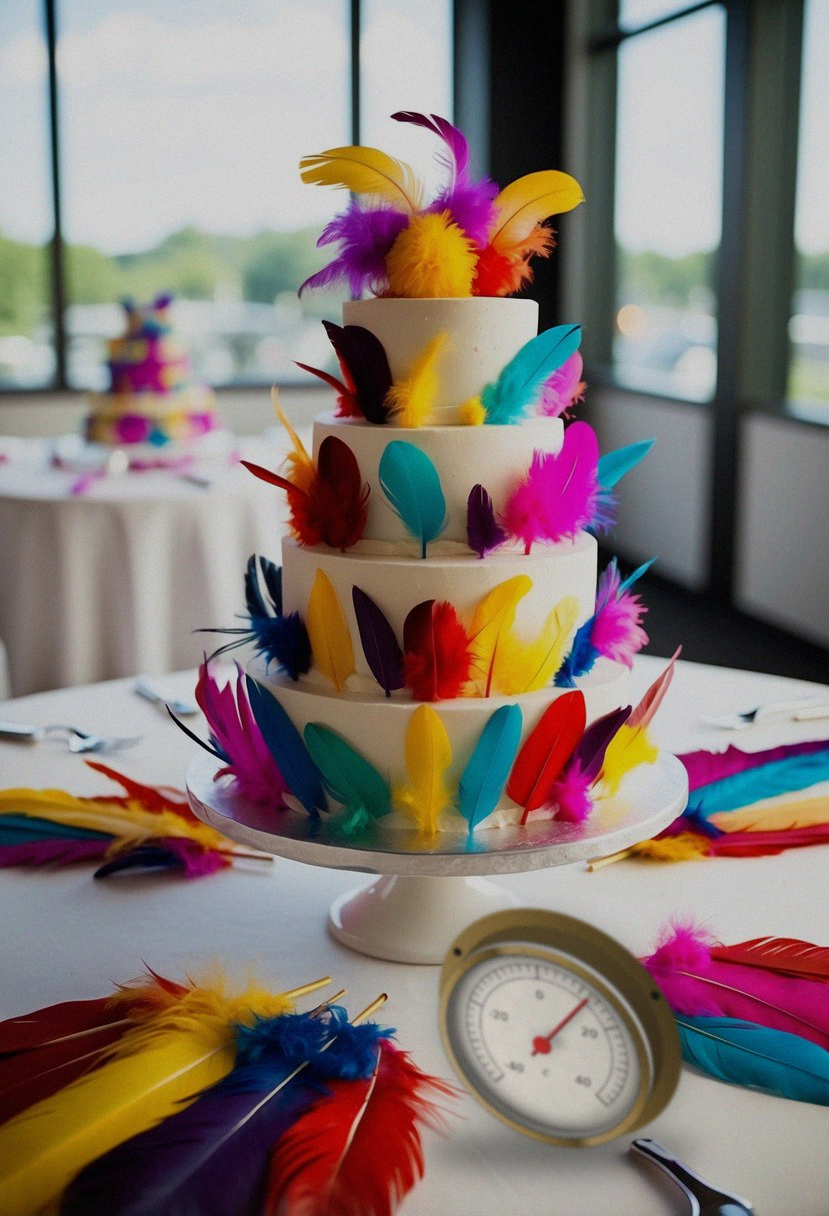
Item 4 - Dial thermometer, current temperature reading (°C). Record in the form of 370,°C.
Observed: 12,°C
